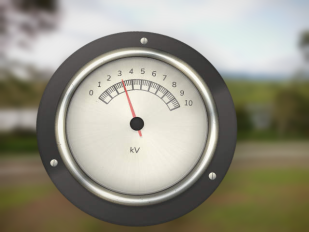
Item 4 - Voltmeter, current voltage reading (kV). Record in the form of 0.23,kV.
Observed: 3,kV
